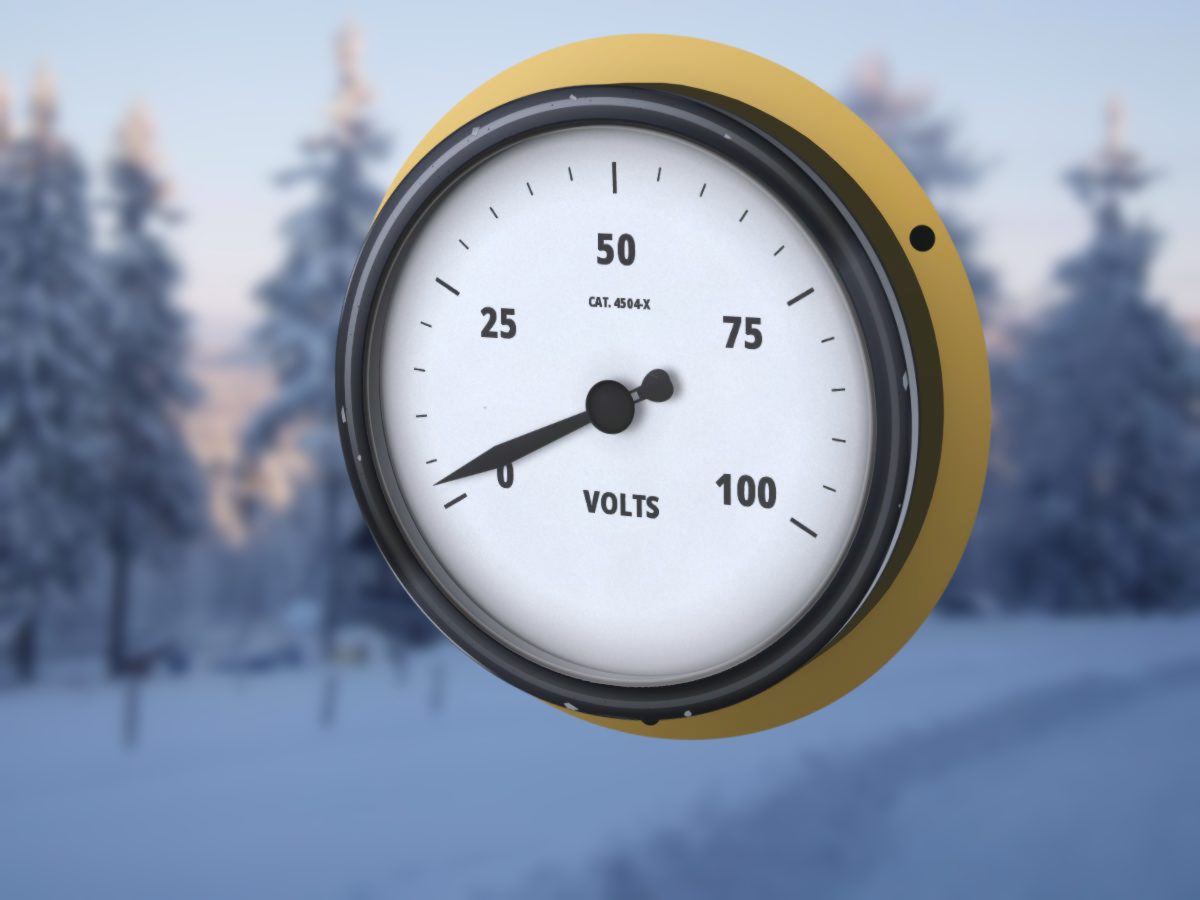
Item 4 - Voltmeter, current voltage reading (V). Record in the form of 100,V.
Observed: 2.5,V
